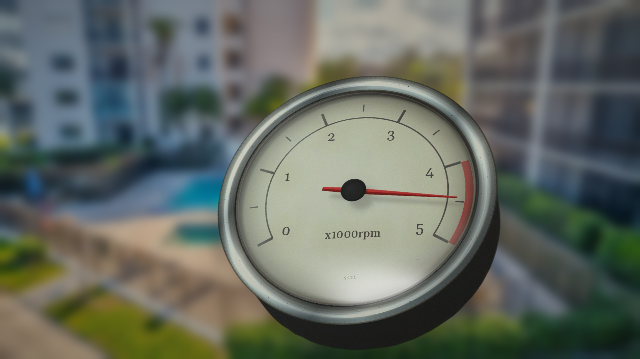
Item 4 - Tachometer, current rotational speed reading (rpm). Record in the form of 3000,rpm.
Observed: 4500,rpm
